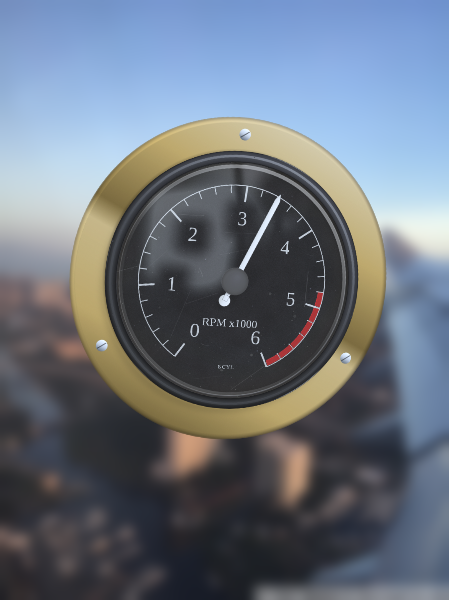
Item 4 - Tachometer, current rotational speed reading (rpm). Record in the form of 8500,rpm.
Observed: 3400,rpm
